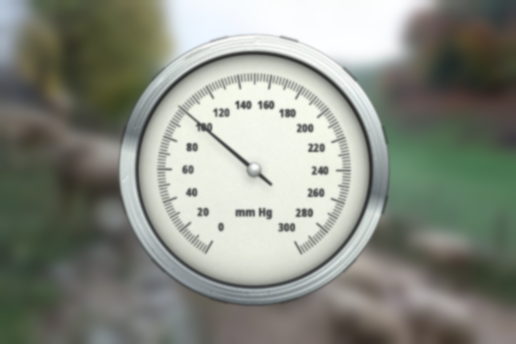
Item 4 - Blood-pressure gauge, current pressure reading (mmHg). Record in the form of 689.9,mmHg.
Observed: 100,mmHg
